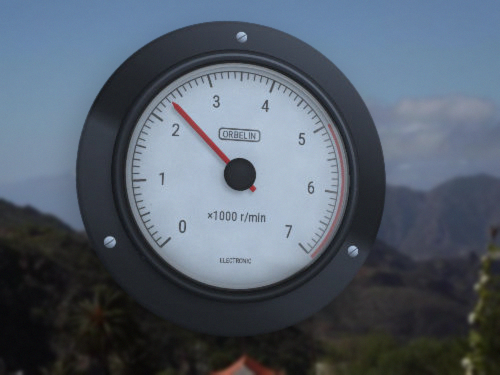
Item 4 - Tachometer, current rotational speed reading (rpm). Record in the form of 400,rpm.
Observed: 2300,rpm
